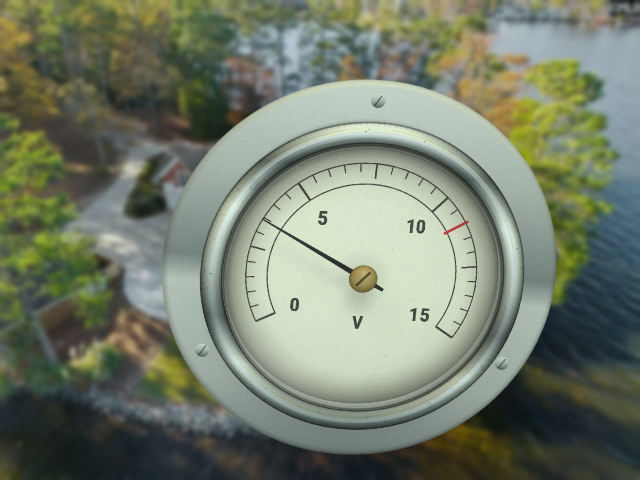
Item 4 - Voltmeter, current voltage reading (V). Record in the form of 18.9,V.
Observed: 3.5,V
